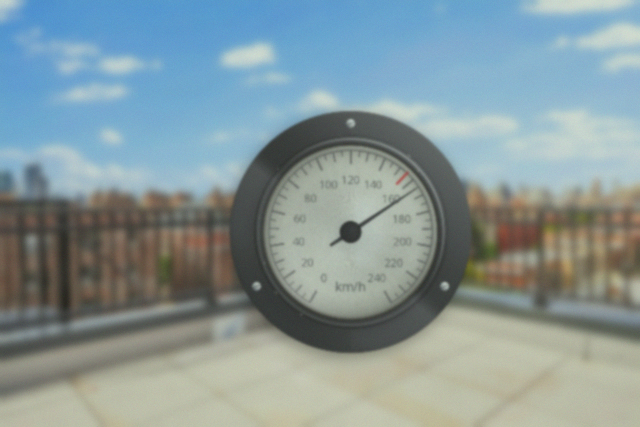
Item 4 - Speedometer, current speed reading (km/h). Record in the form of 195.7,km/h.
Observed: 165,km/h
